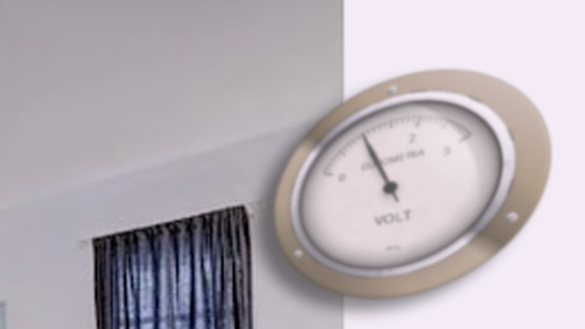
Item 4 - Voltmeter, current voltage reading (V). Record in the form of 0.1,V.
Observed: 1,V
